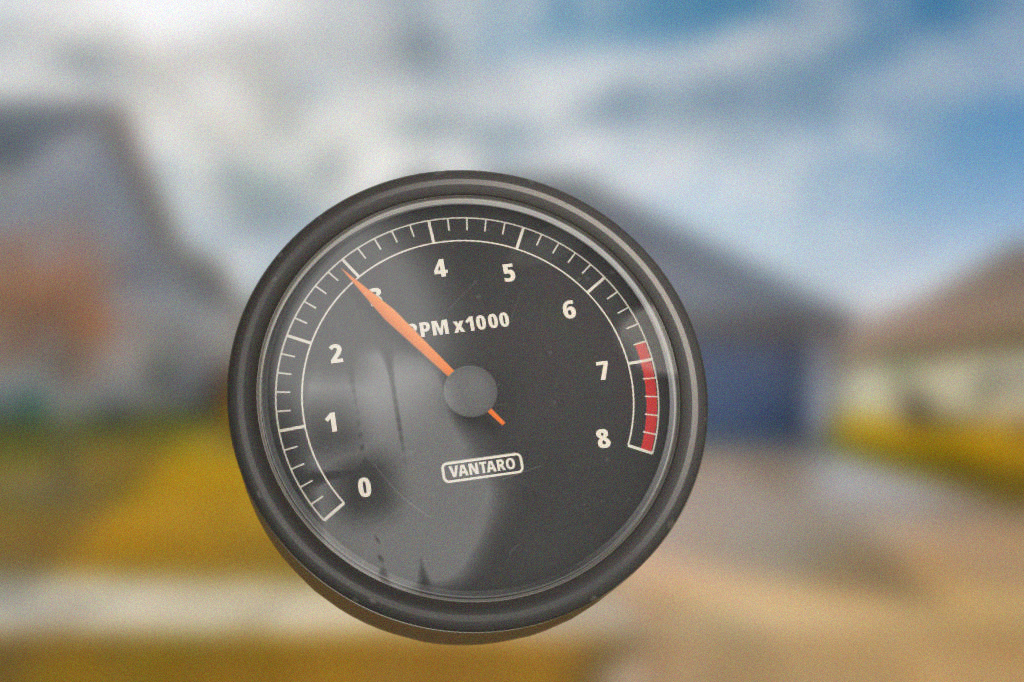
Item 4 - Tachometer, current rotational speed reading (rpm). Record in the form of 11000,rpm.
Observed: 2900,rpm
